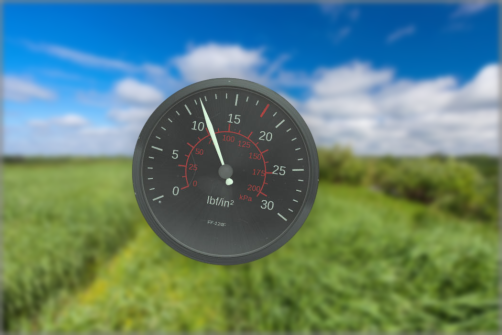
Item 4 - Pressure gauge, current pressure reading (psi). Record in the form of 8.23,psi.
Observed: 11.5,psi
